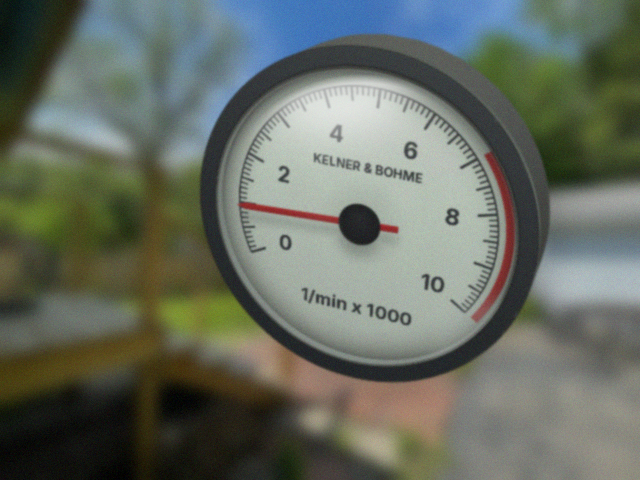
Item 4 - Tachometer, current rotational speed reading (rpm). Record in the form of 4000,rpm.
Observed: 1000,rpm
